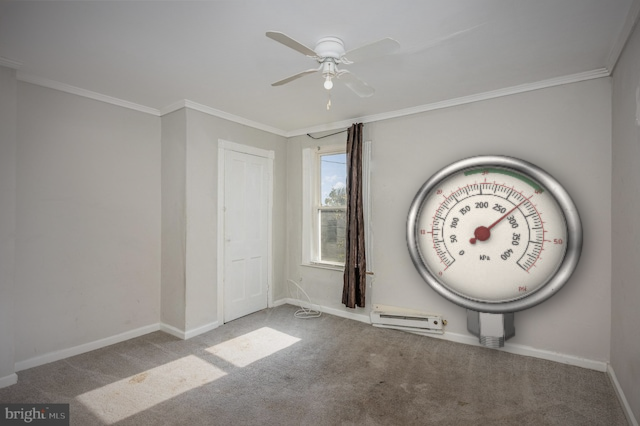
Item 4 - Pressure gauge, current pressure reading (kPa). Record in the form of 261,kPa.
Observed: 275,kPa
